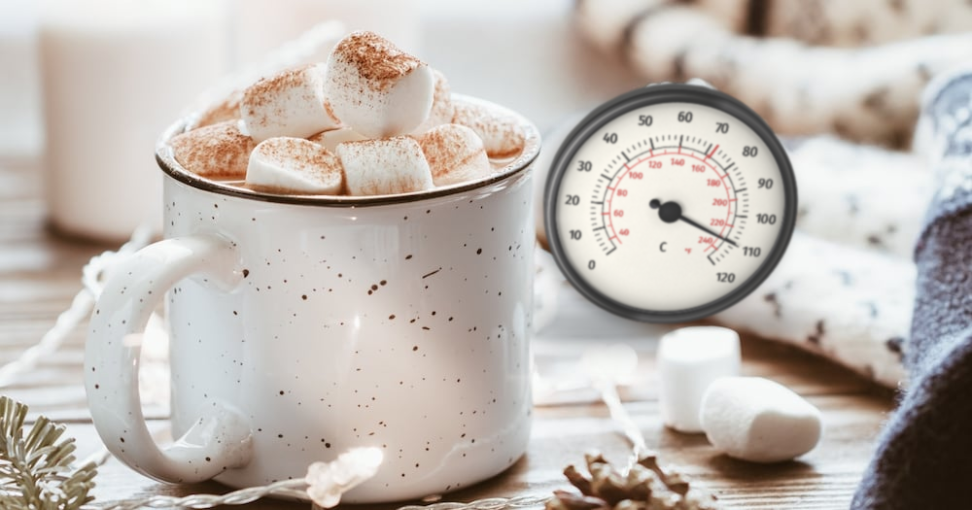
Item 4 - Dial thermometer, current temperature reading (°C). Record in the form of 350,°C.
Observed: 110,°C
